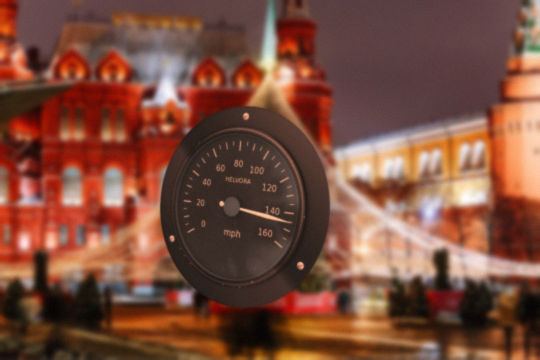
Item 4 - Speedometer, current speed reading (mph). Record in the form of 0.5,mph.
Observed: 145,mph
